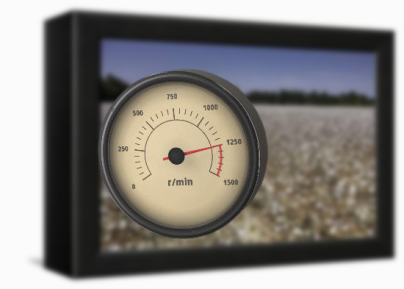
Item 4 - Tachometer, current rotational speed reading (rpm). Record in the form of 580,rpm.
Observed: 1250,rpm
